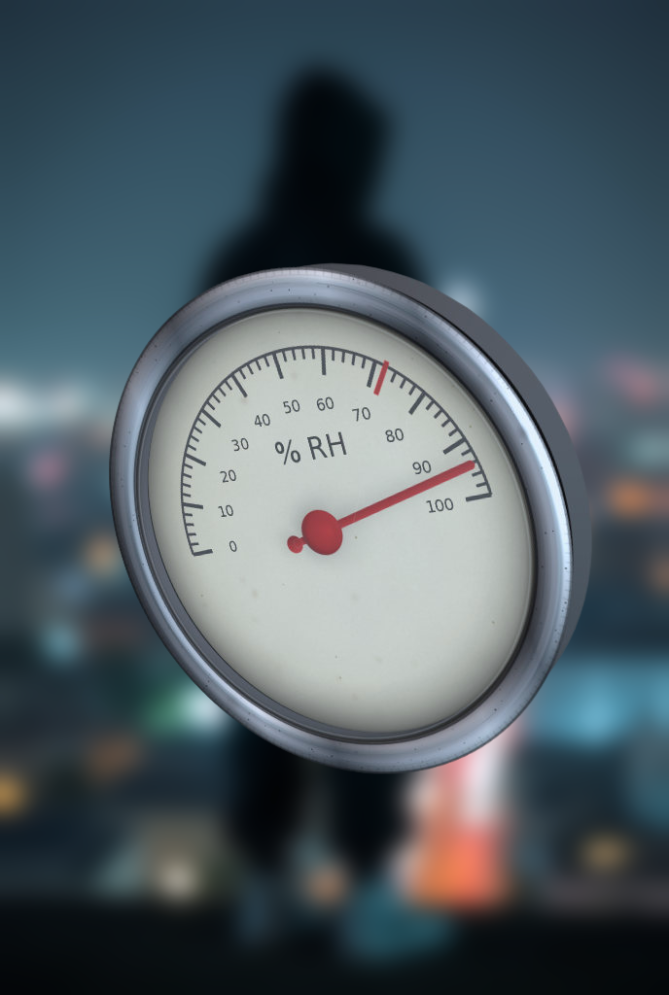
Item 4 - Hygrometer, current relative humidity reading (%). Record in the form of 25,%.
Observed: 94,%
